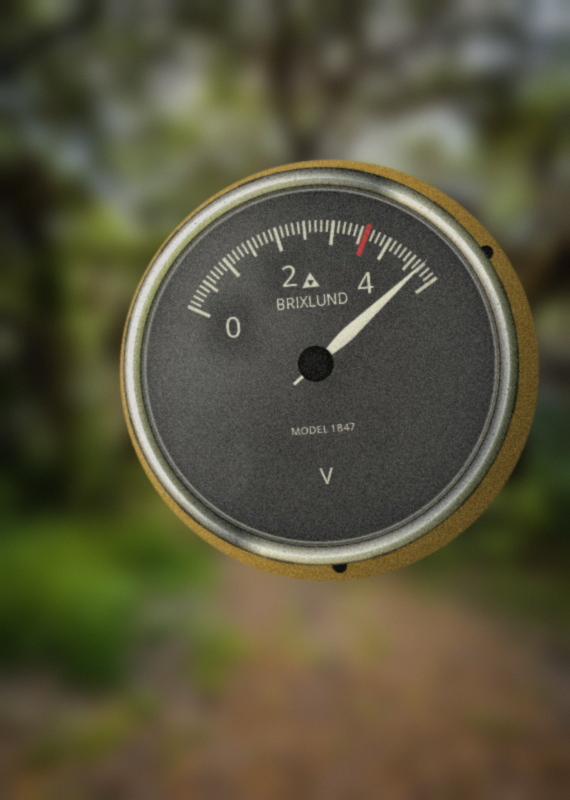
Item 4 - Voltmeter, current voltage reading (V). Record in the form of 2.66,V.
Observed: 4.7,V
